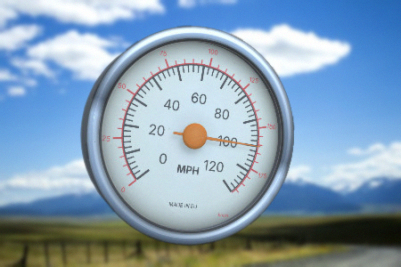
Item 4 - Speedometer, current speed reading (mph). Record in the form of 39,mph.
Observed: 100,mph
